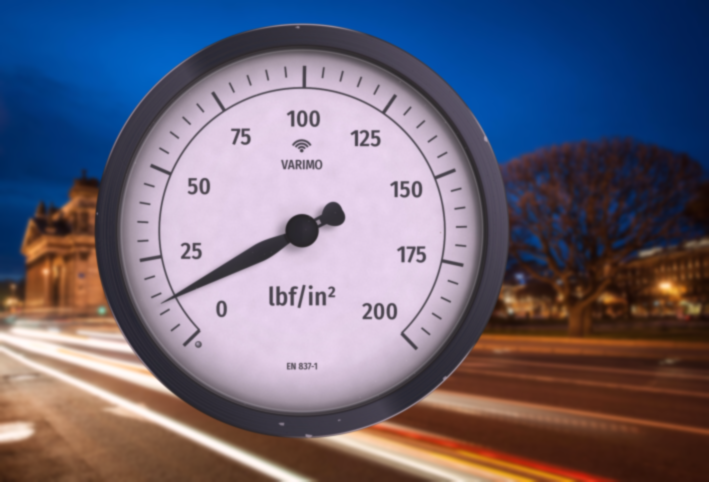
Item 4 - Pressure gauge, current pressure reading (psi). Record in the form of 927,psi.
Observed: 12.5,psi
